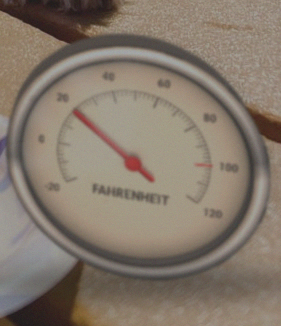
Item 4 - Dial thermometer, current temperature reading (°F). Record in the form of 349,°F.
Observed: 20,°F
